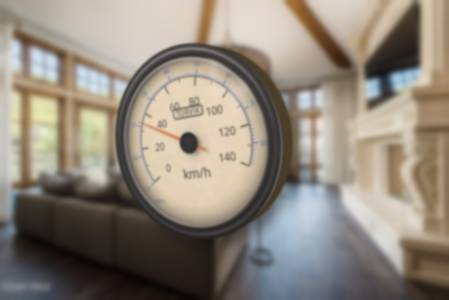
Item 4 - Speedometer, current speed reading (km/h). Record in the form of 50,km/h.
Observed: 35,km/h
